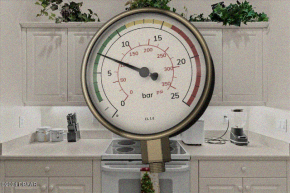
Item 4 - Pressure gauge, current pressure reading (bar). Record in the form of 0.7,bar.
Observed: 7,bar
